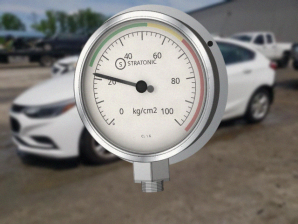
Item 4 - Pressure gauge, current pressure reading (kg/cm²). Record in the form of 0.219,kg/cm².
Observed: 22,kg/cm²
